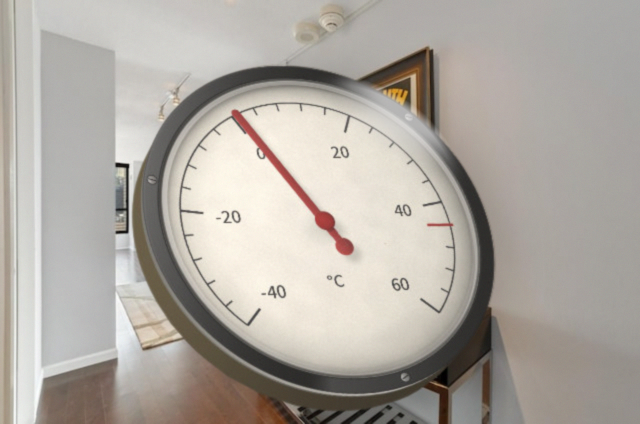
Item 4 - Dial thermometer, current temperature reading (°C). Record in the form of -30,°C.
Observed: 0,°C
